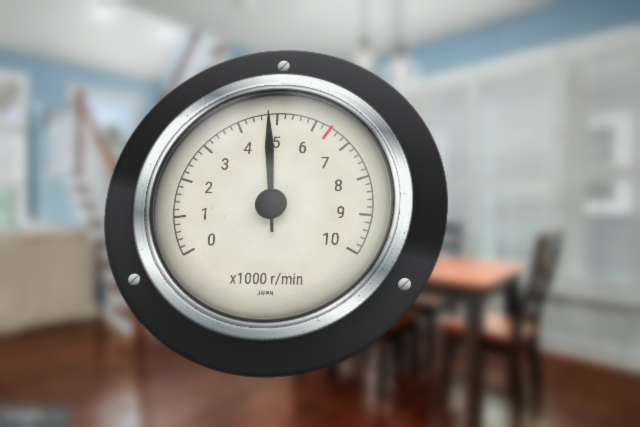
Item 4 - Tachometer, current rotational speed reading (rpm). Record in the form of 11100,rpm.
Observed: 4800,rpm
